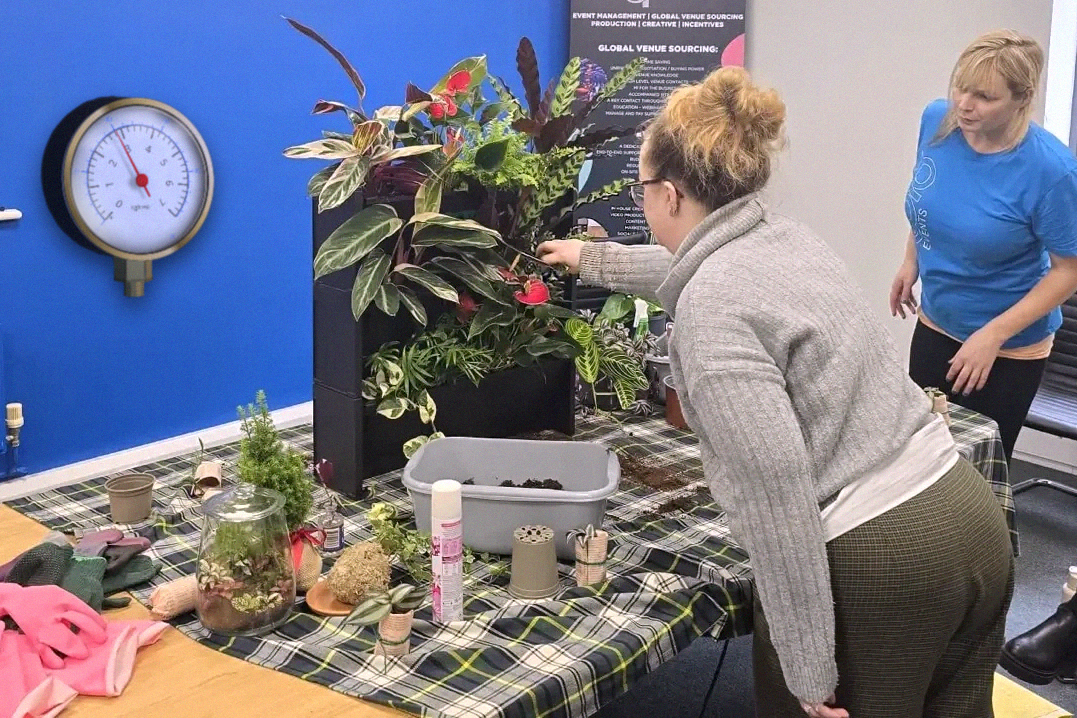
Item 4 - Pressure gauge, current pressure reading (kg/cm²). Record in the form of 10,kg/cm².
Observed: 2.8,kg/cm²
